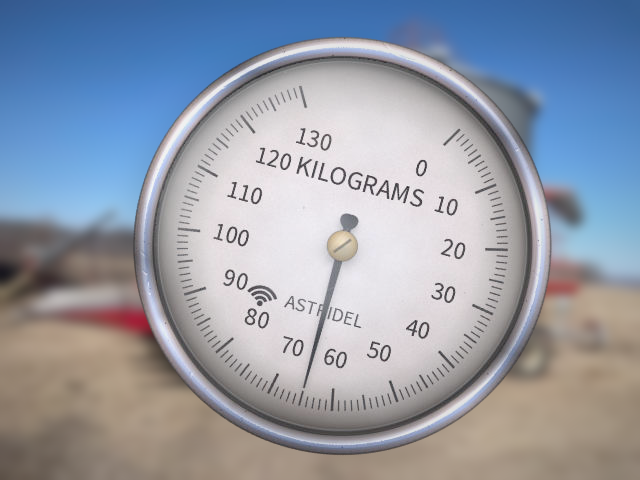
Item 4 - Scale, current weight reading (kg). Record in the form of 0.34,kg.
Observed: 65,kg
